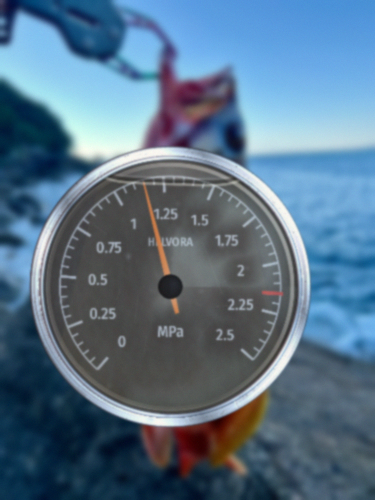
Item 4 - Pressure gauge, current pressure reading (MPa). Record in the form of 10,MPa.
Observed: 1.15,MPa
